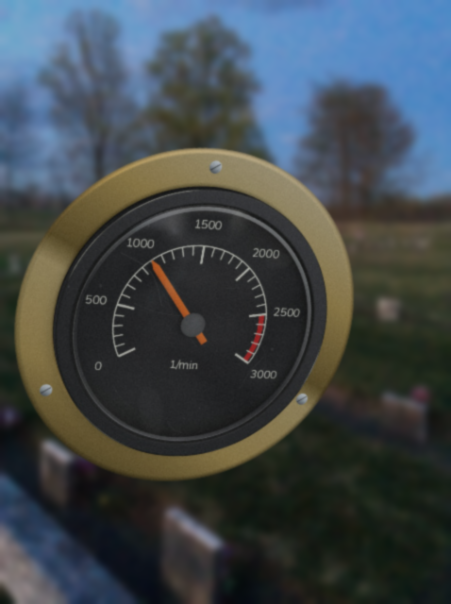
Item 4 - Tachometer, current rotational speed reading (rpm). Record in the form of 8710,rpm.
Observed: 1000,rpm
